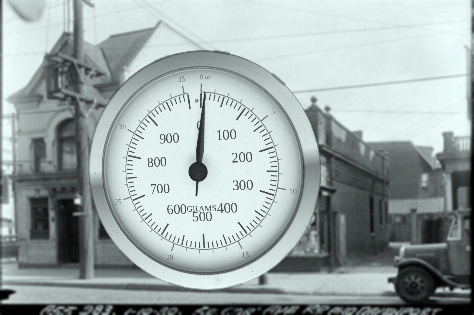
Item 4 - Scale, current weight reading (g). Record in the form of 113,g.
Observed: 10,g
